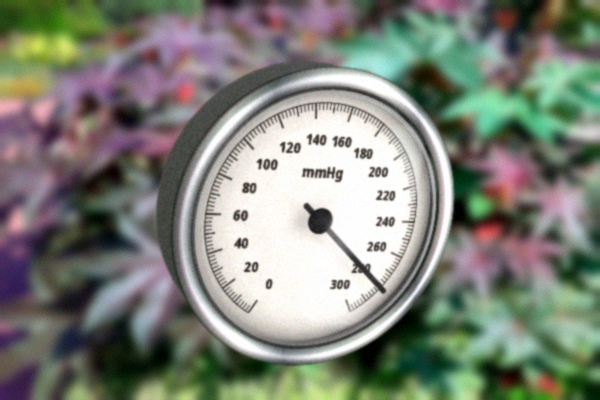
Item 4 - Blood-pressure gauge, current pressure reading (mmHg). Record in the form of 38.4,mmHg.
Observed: 280,mmHg
